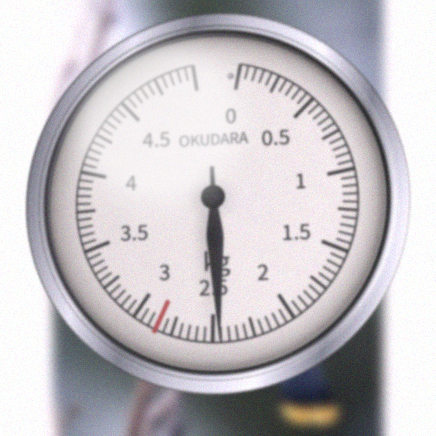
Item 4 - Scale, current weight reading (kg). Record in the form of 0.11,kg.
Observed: 2.45,kg
